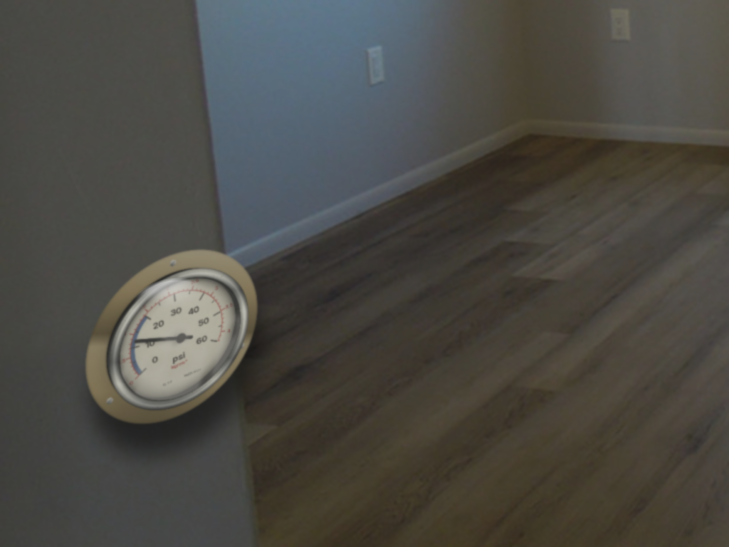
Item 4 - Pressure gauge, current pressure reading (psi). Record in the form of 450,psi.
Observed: 12.5,psi
